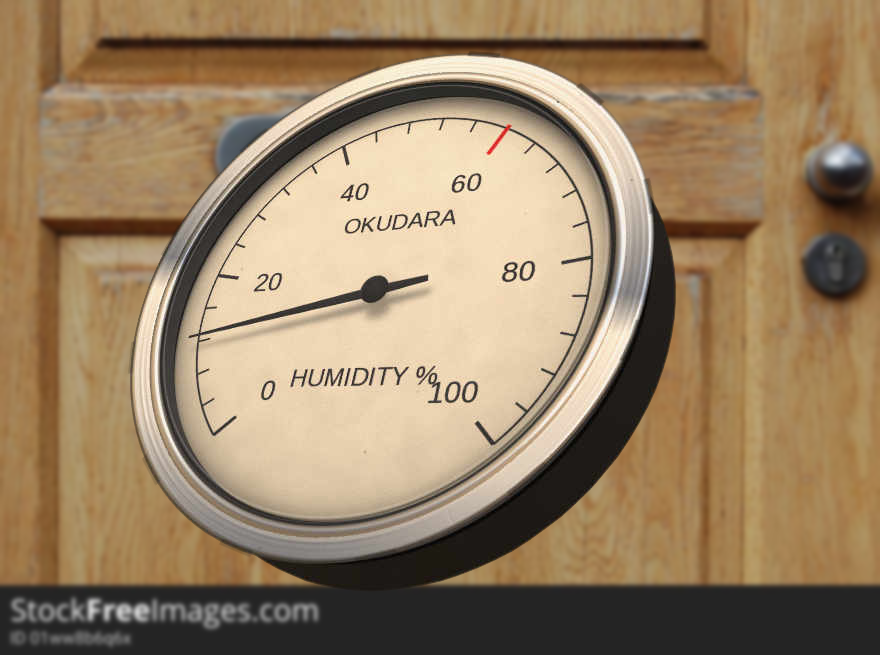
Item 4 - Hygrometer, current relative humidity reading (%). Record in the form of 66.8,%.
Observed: 12,%
